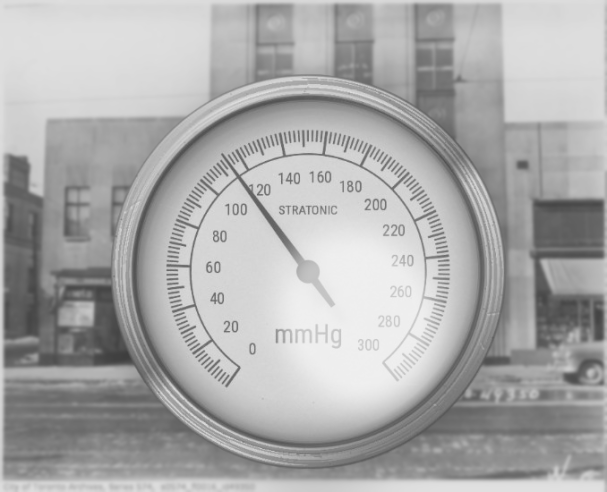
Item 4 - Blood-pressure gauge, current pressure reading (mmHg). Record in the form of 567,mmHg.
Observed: 114,mmHg
